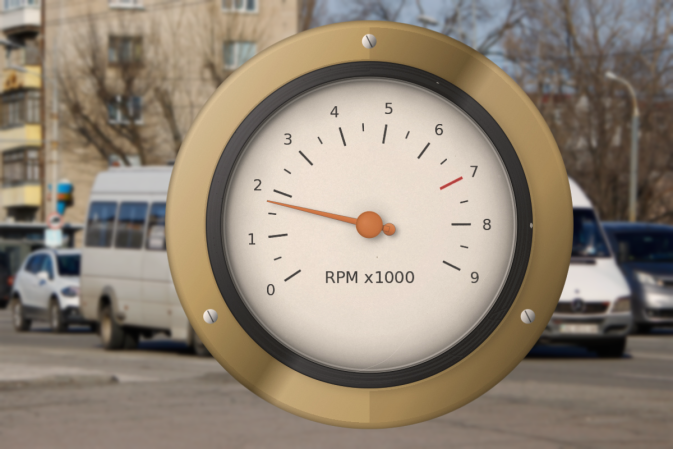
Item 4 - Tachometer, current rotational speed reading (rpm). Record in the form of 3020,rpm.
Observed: 1750,rpm
